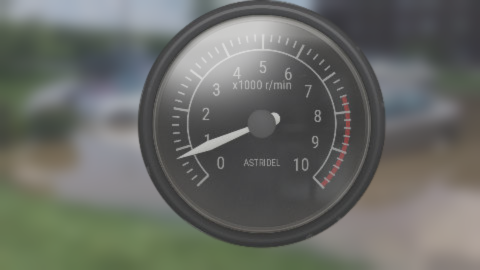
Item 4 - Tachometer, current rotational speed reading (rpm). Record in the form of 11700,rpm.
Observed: 800,rpm
